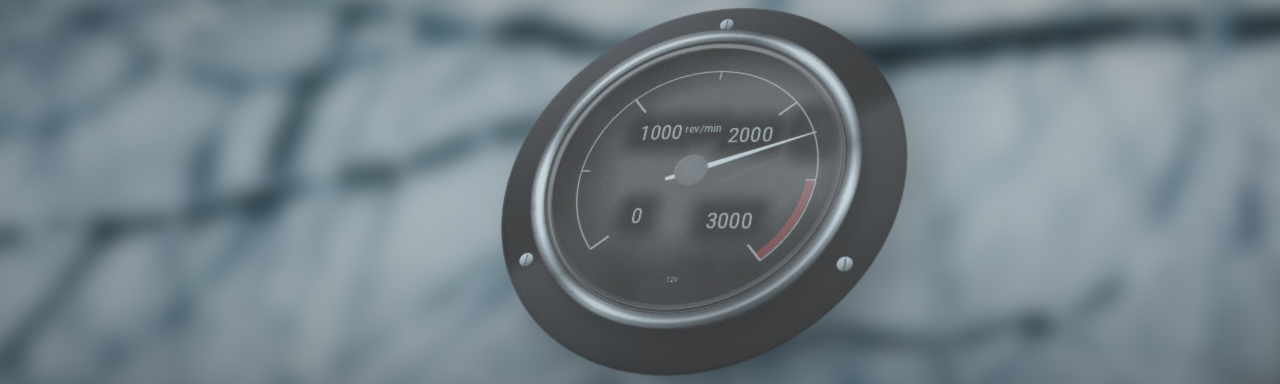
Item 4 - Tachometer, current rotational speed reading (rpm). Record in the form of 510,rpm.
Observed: 2250,rpm
